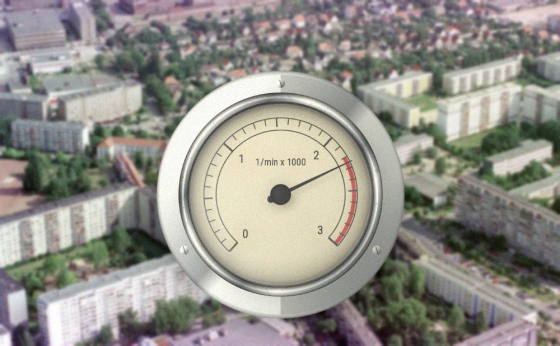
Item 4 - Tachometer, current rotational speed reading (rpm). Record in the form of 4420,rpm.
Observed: 2250,rpm
